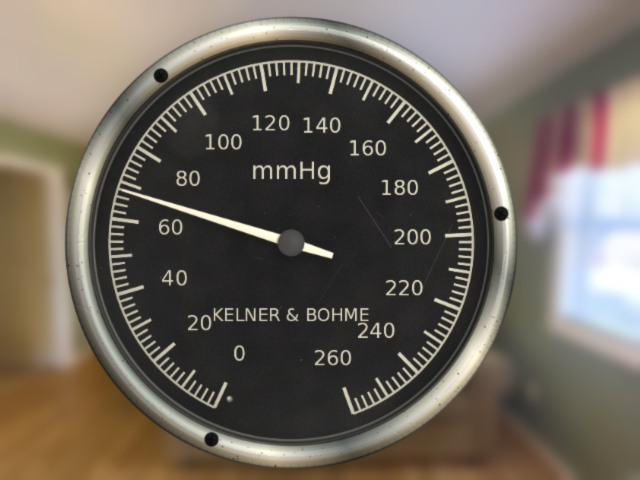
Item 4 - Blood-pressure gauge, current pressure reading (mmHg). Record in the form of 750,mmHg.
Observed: 68,mmHg
